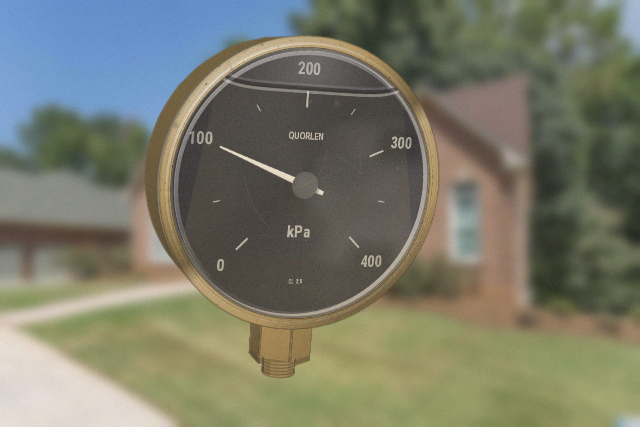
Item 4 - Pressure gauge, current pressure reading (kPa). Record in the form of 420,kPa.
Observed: 100,kPa
